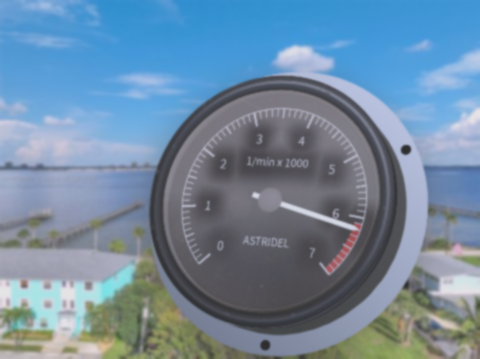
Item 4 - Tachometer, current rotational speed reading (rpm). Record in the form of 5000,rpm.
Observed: 6200,rpm
